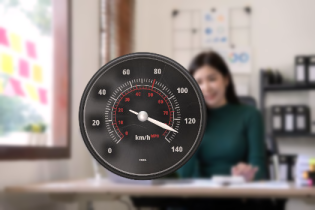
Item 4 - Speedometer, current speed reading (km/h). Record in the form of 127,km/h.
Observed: 130,km/h
